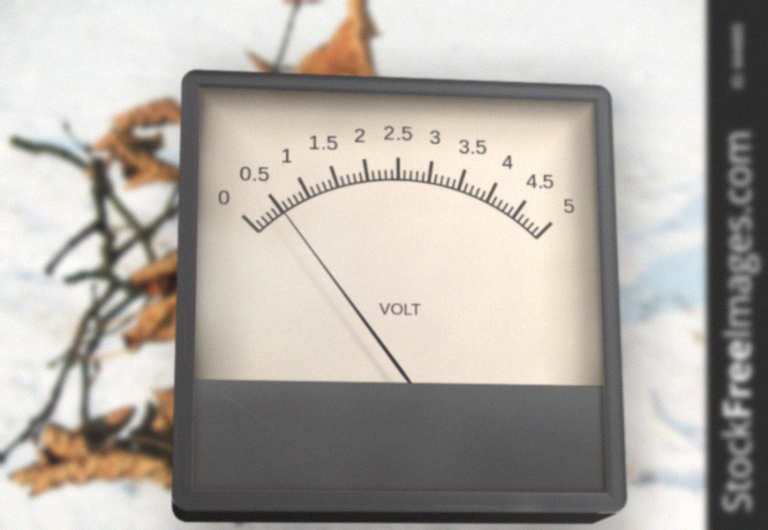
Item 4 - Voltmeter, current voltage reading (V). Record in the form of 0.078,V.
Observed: 0.5,V
